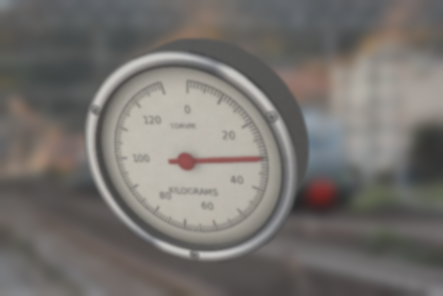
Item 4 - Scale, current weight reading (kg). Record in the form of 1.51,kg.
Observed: 30,kg
